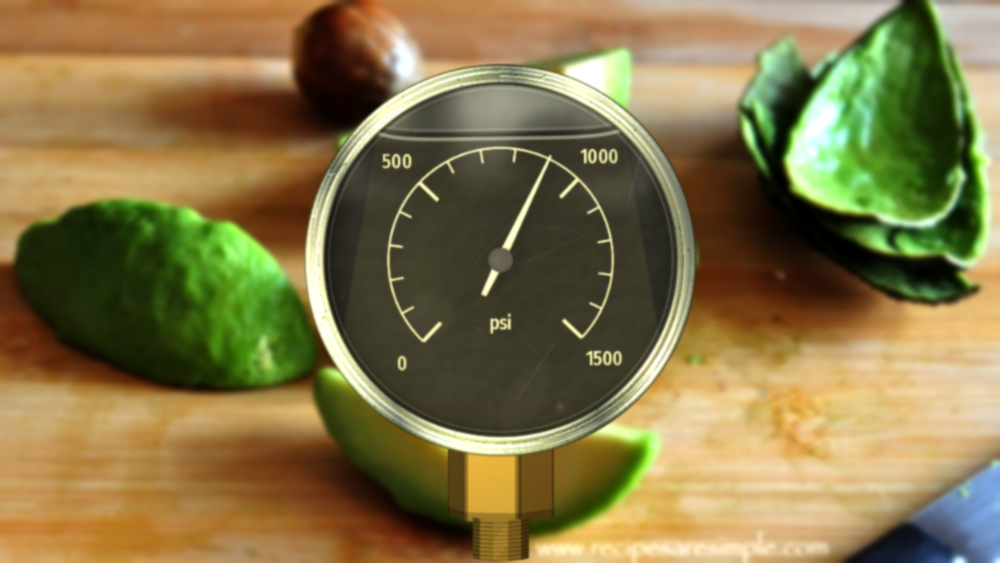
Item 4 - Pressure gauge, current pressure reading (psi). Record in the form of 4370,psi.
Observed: 900,psi
